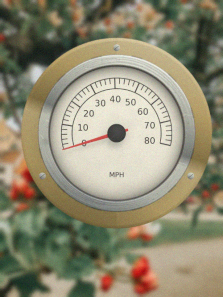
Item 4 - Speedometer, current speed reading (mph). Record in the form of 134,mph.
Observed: 0,mph
